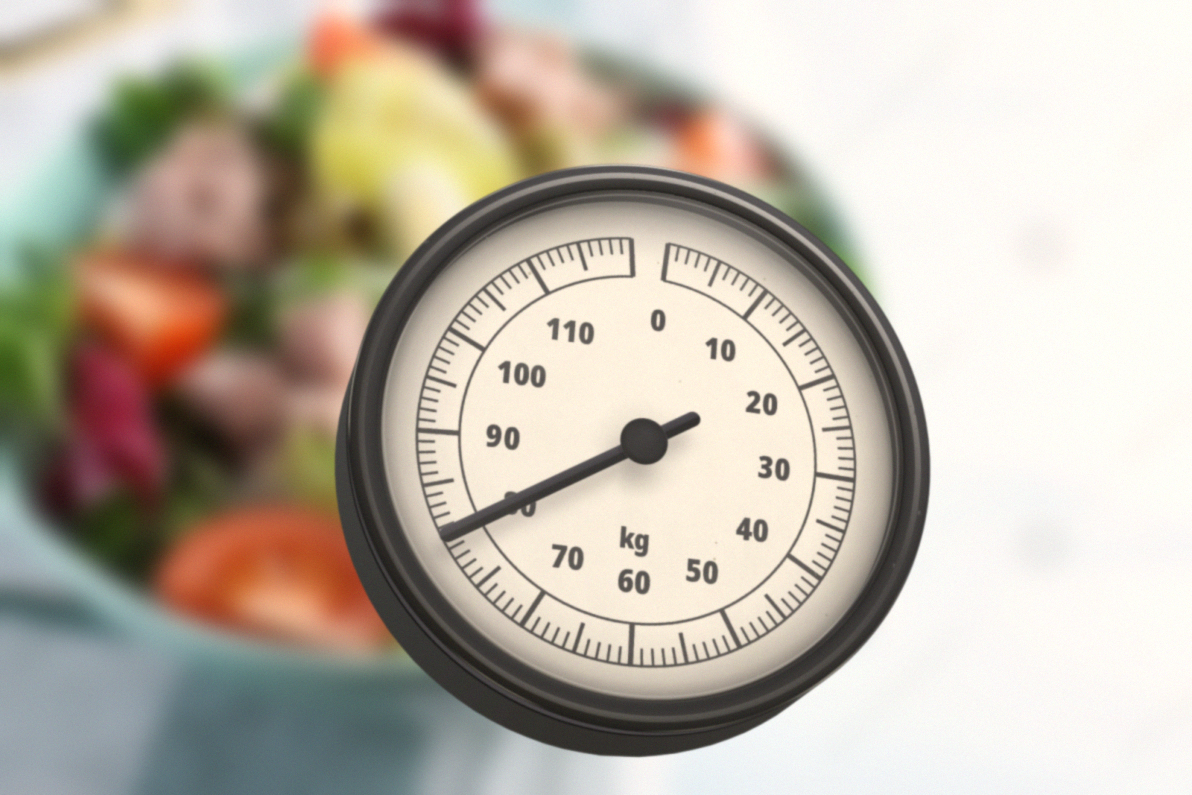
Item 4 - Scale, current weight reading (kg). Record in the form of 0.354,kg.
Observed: 80,kg
